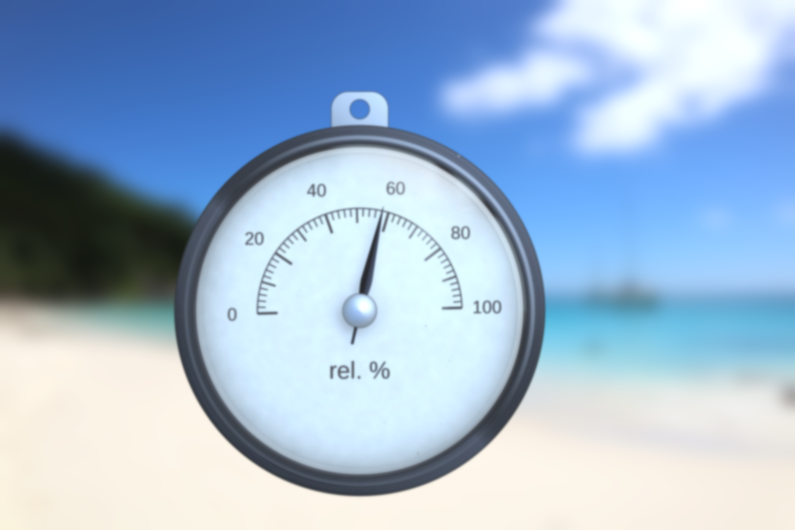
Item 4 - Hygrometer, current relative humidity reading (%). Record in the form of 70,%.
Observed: 58,%
